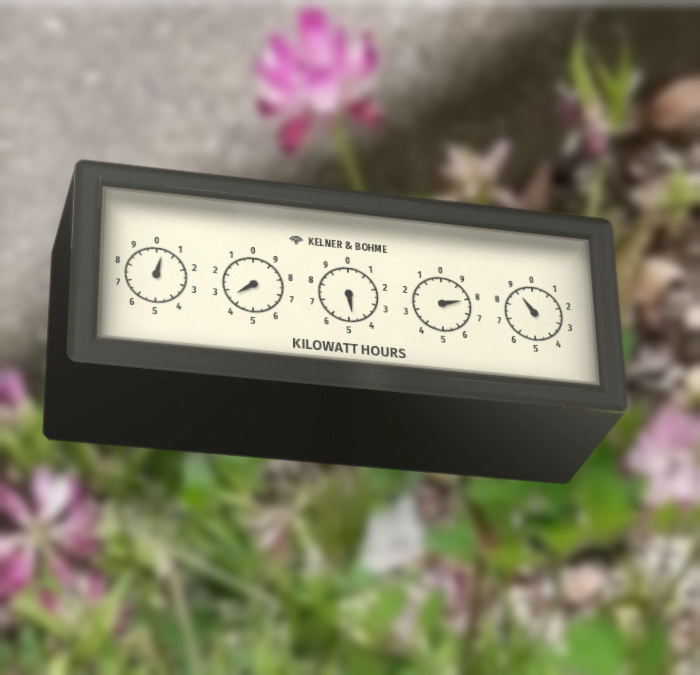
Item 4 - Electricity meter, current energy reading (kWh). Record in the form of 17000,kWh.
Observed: 3479,kWh
